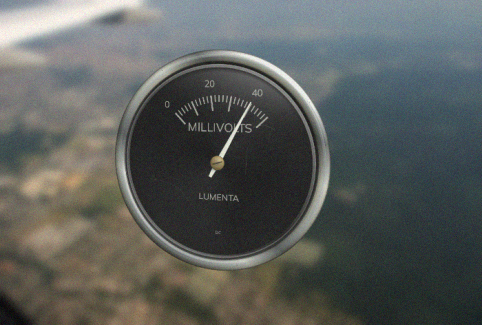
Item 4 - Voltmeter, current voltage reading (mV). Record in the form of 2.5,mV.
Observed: 40,mV
